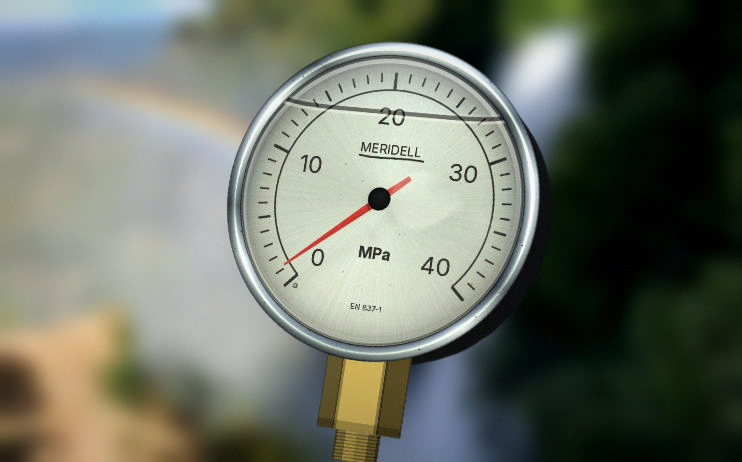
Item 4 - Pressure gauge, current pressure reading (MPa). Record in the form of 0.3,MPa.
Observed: 1,MPa
